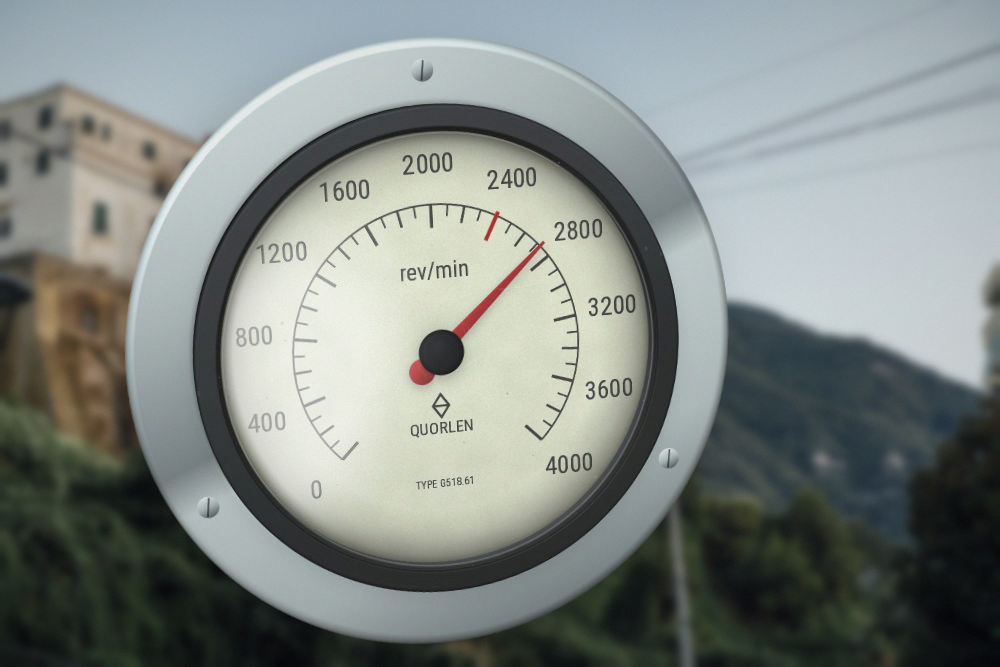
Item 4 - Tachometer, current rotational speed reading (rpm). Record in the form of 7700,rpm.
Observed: 2700,rpm
